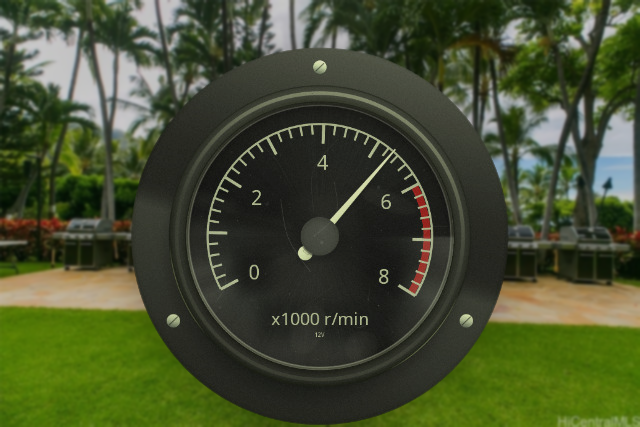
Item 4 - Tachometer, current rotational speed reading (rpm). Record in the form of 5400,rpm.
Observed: 5300,rpm
